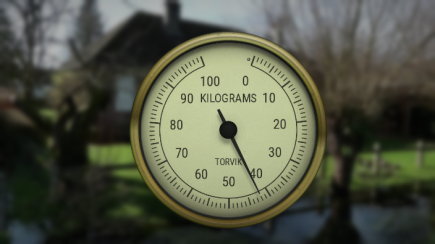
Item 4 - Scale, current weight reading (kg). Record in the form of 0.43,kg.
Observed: 42,kg
